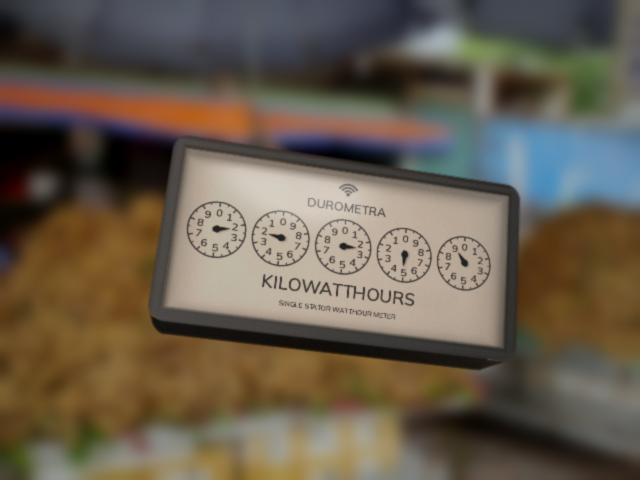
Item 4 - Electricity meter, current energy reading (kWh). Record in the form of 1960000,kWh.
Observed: 22249,kWh
